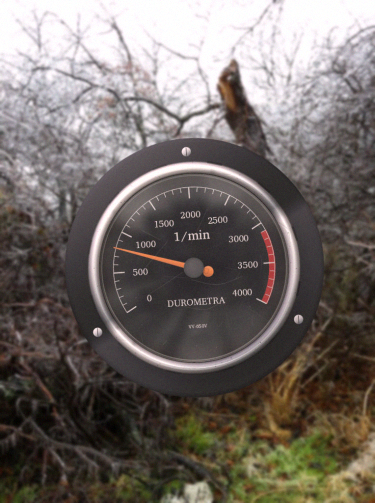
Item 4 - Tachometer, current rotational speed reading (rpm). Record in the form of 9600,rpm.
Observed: 800,rpm
